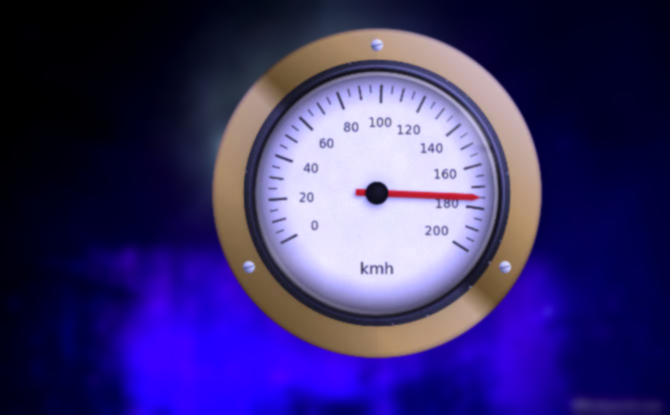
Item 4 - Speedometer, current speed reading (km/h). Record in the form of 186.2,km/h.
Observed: 175,km/h
